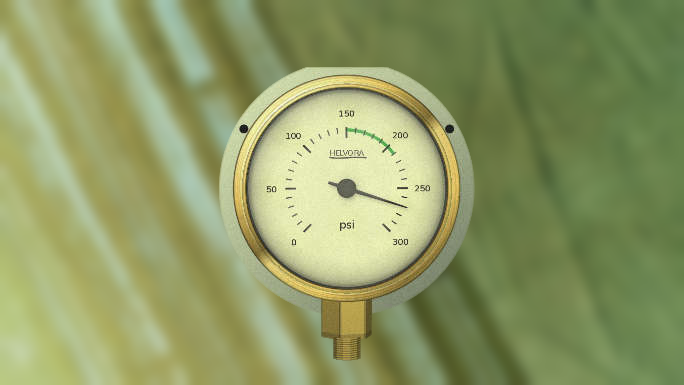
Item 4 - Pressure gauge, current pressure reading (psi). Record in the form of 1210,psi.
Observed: 270,psi
